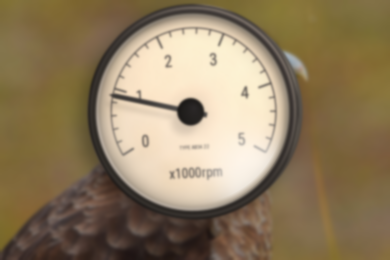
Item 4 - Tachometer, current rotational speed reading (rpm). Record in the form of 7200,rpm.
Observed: 900,rpm
